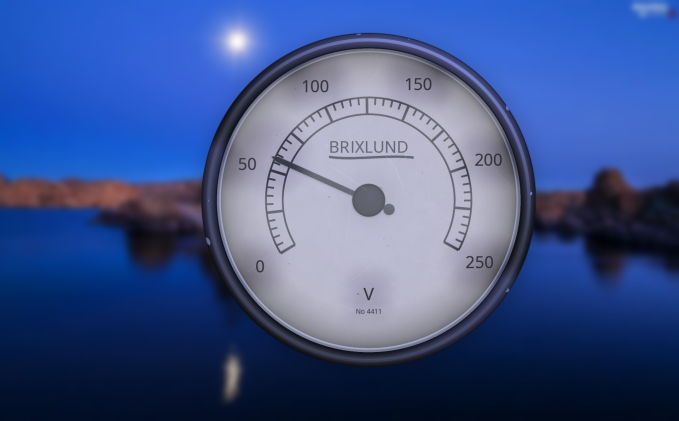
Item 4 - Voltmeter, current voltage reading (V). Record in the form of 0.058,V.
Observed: 57.5,V
